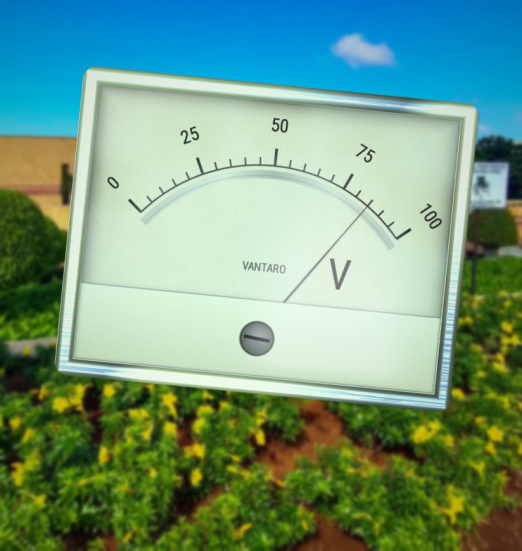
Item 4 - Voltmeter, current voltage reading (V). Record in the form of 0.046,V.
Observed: 85,V
